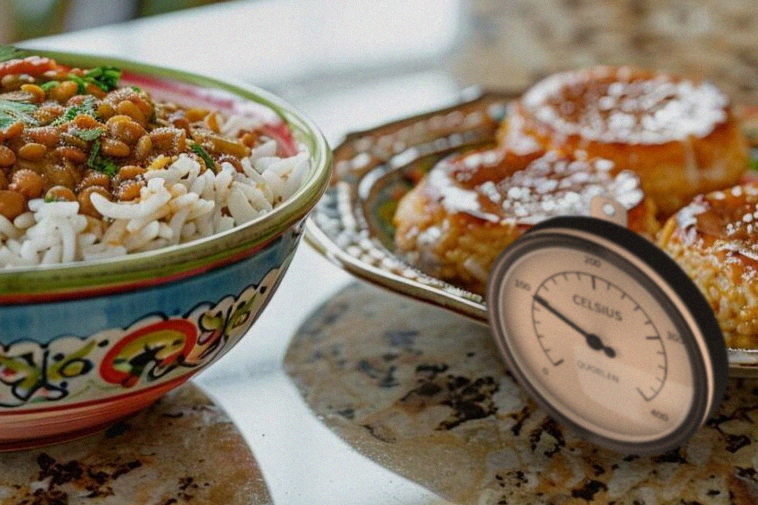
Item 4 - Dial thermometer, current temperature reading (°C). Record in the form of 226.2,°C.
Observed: 100,°C
